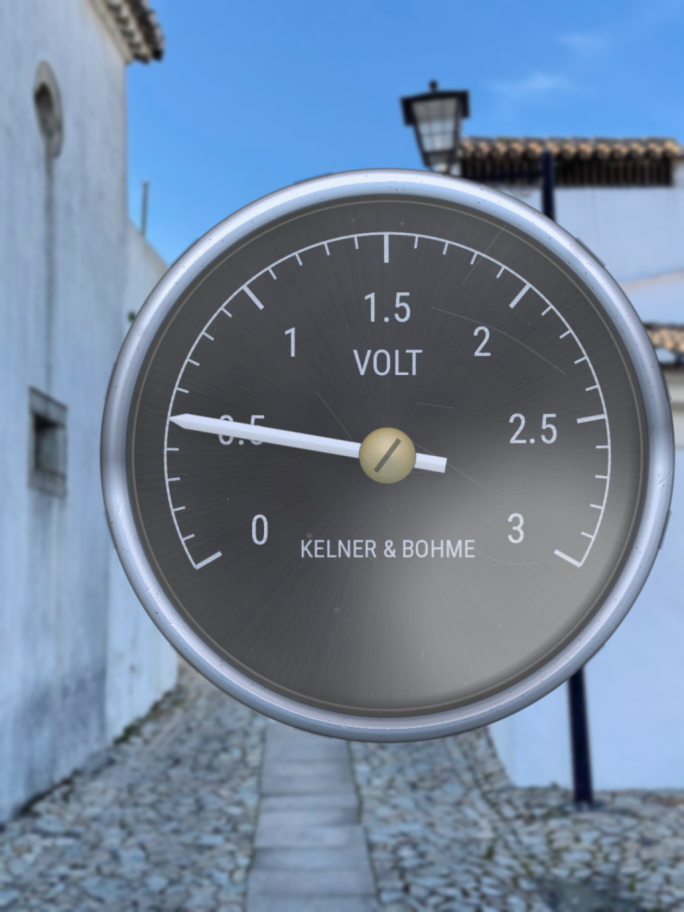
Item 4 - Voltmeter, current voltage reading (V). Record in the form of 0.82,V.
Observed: 0.5,V
